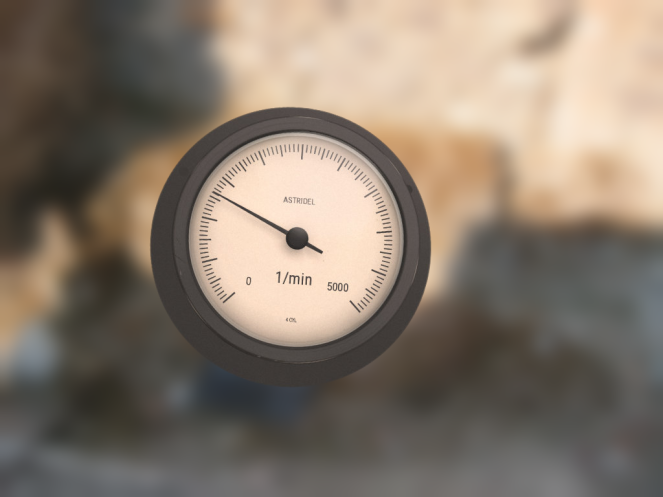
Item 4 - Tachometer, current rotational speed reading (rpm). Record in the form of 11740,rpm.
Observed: 1300,rpm
